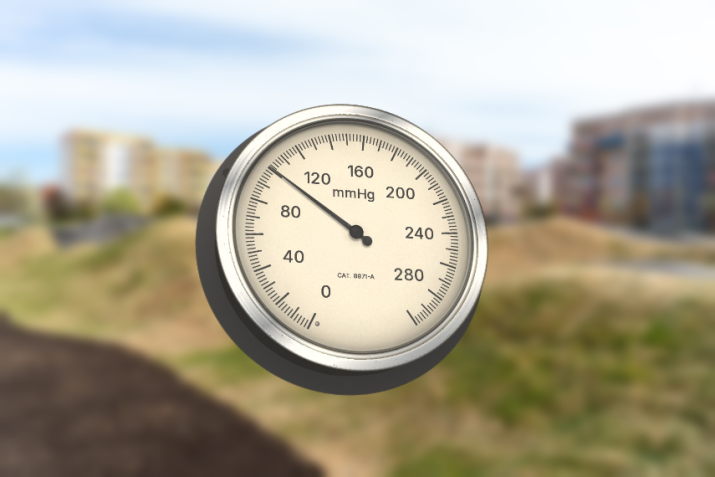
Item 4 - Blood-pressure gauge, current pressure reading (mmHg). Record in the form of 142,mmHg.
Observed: 100,mmHg
